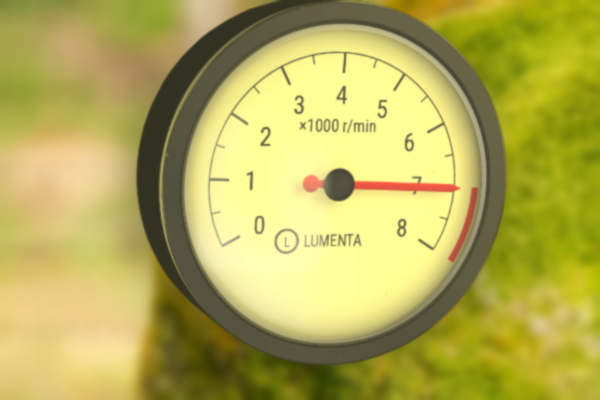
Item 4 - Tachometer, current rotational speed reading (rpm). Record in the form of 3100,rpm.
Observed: 7000,rpm
